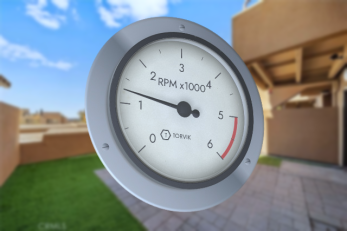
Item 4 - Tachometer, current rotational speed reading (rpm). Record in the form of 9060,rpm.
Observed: 1250,rpm
